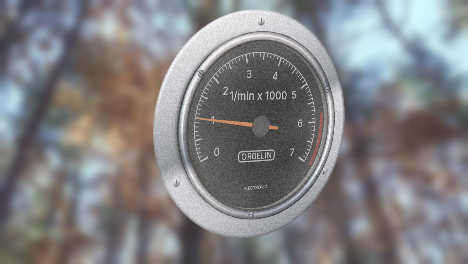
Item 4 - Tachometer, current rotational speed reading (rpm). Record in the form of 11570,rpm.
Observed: 1000,rpm
